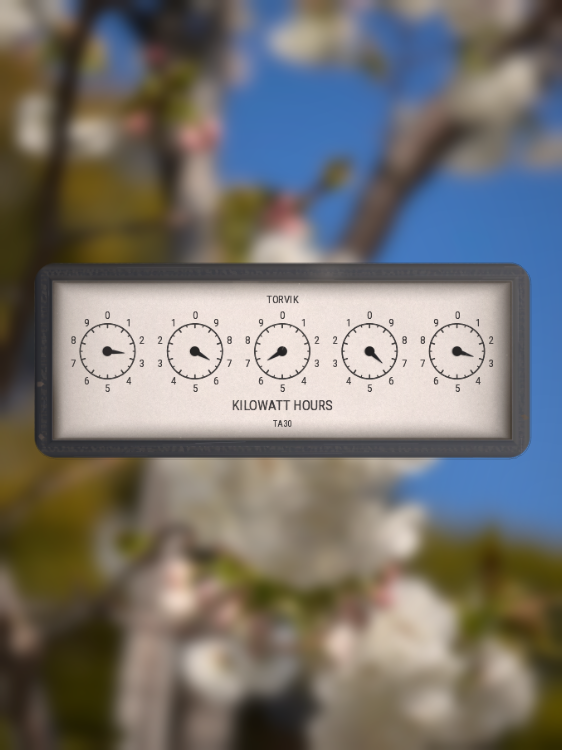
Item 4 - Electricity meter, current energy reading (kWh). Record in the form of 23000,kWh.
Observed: 26663,kWh
